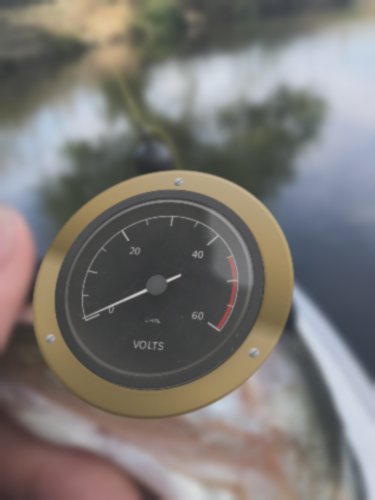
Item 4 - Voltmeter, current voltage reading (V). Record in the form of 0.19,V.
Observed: 0,V
